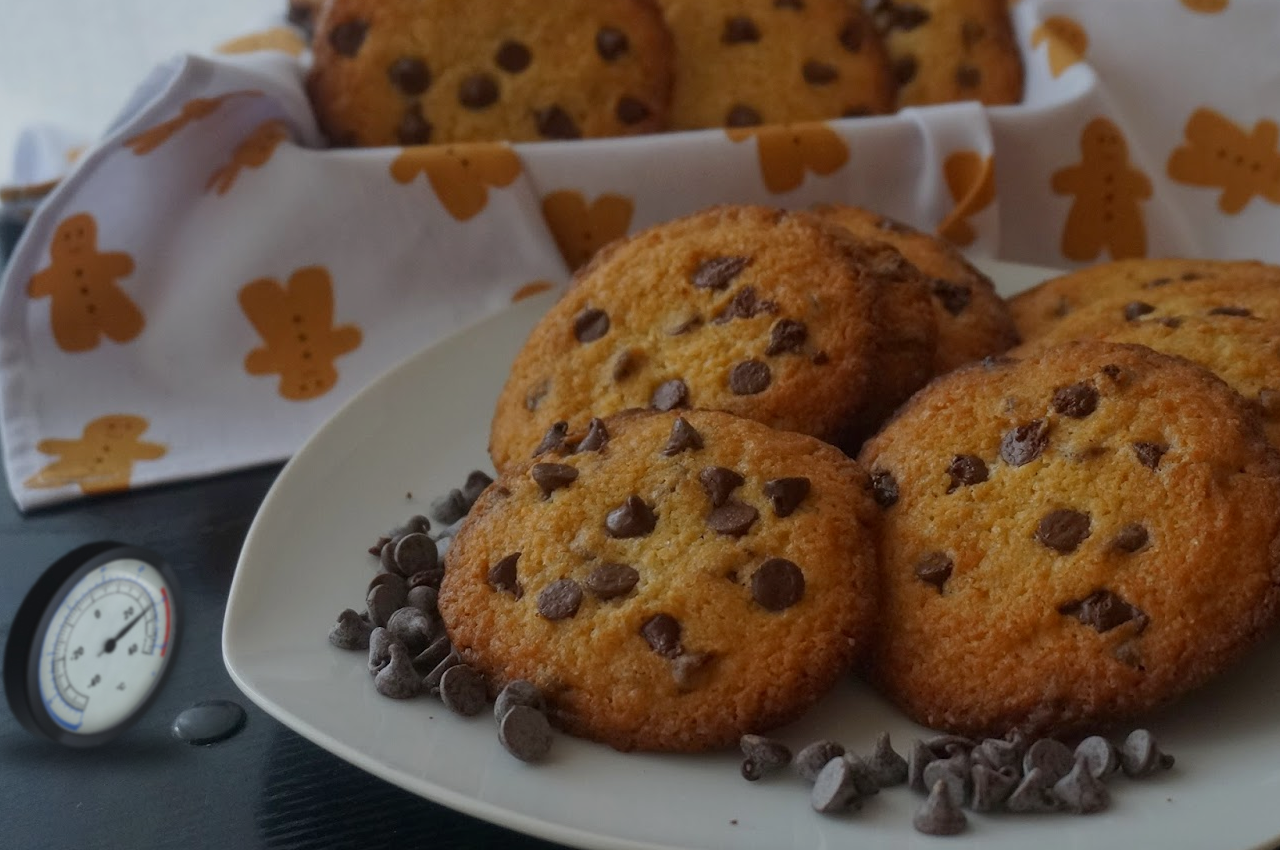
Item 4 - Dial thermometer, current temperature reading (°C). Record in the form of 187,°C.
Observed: 25,°C
